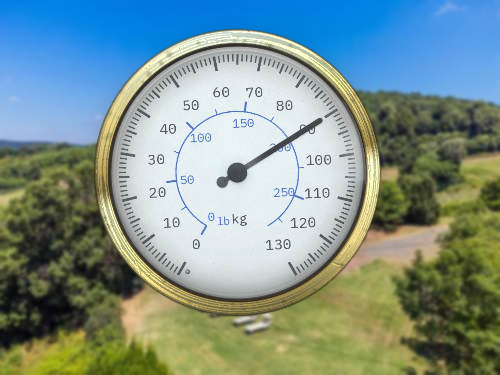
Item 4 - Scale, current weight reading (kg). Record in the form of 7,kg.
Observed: 90,kg
